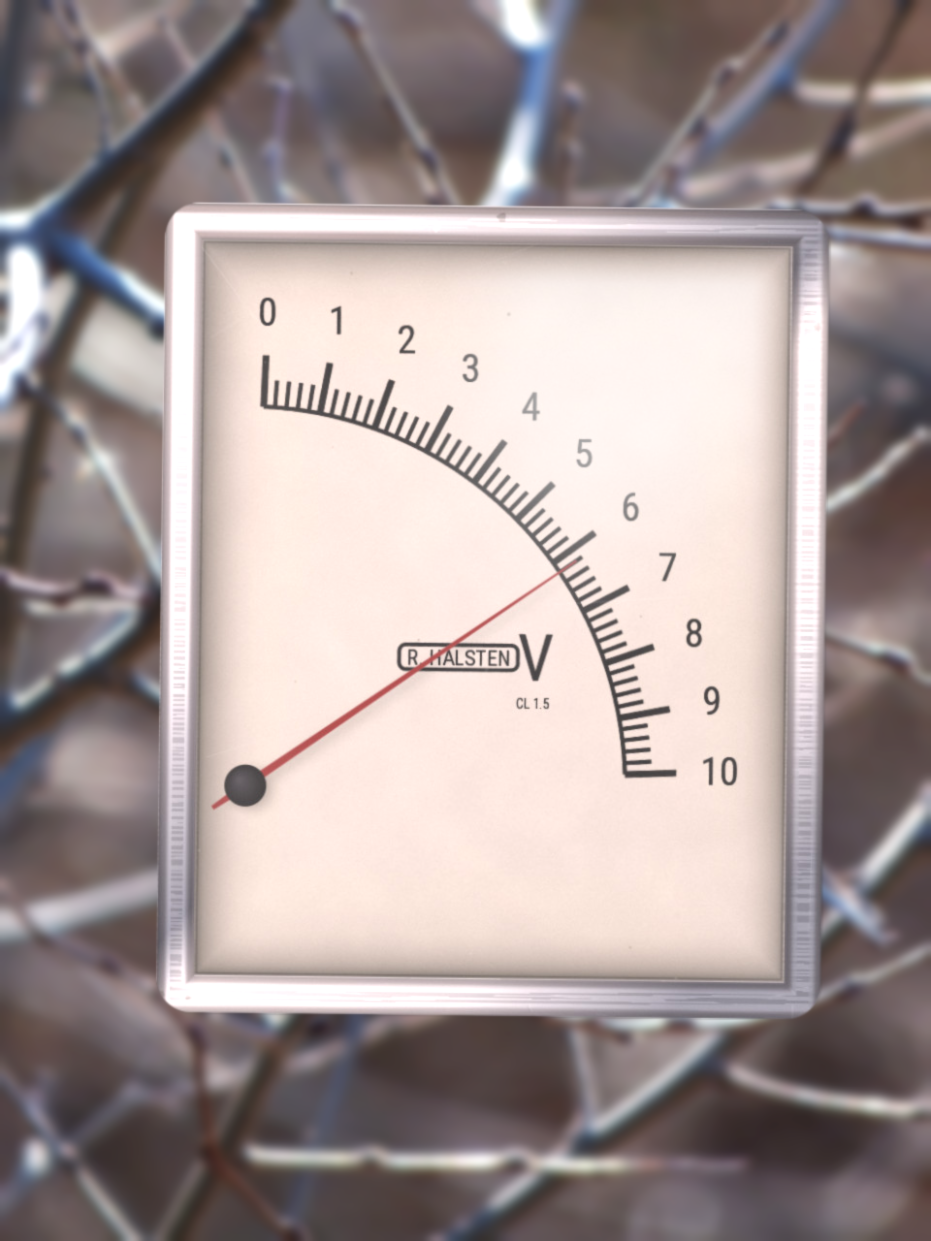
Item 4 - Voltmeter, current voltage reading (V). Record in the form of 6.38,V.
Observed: 6.2,V
